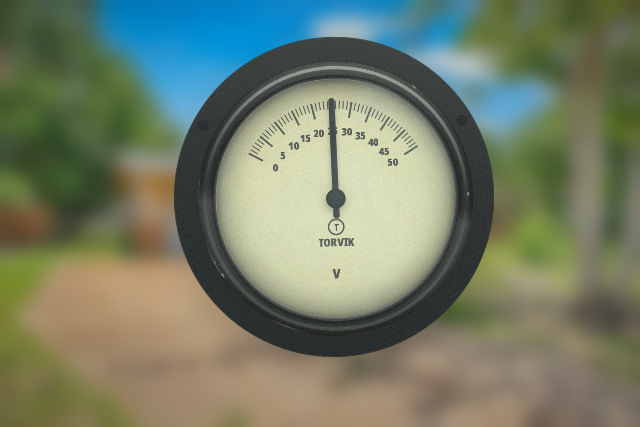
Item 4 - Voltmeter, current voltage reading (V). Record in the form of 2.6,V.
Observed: 25,V
